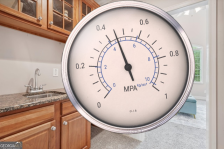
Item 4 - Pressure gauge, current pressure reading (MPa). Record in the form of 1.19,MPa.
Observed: 0.45,MPa
